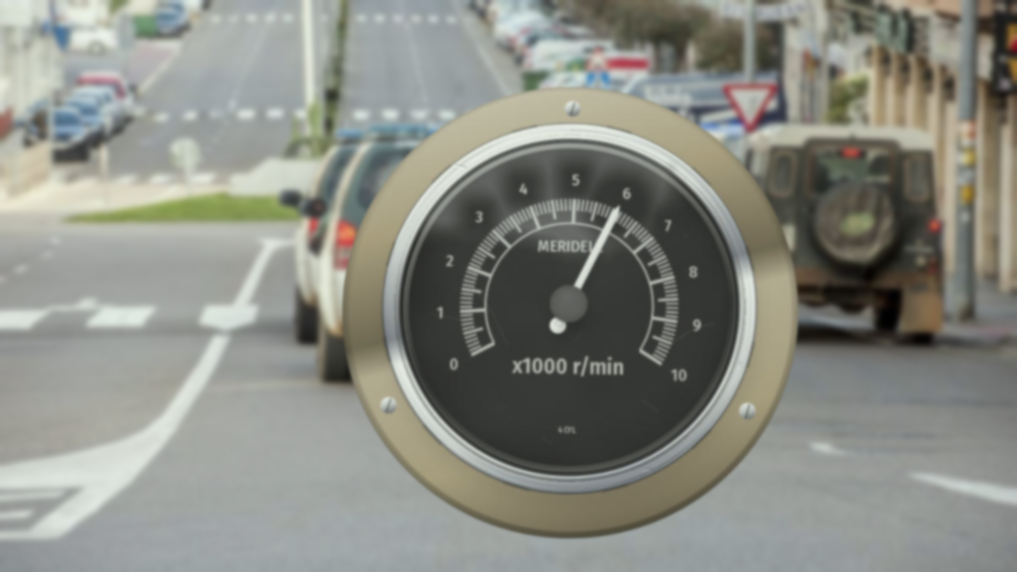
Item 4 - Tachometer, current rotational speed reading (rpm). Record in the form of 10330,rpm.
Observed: 6000,rpm
